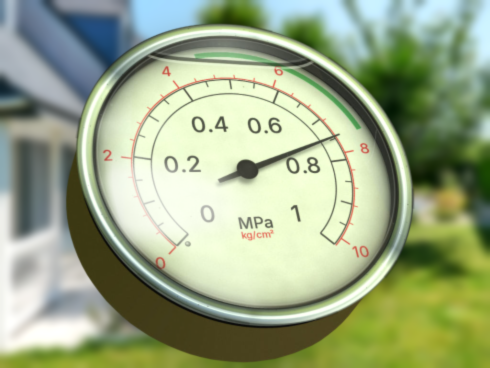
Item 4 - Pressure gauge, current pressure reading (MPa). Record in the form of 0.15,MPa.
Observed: 0.75,MPa
